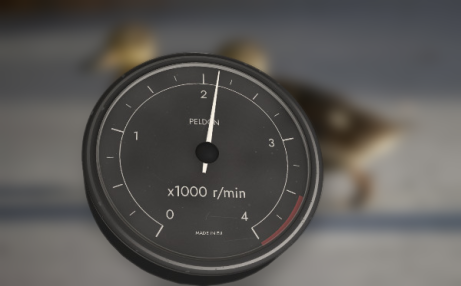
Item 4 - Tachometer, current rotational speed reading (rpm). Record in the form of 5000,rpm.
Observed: 2125,rpm
